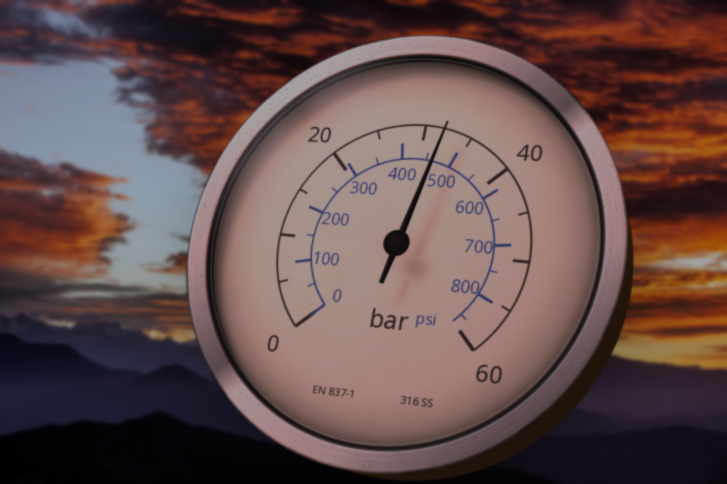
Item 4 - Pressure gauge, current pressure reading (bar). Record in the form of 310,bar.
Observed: 32.5,bar
